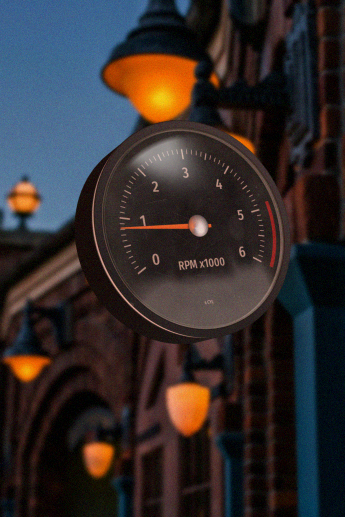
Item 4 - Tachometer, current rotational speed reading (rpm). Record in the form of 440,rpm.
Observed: 800,rpm
